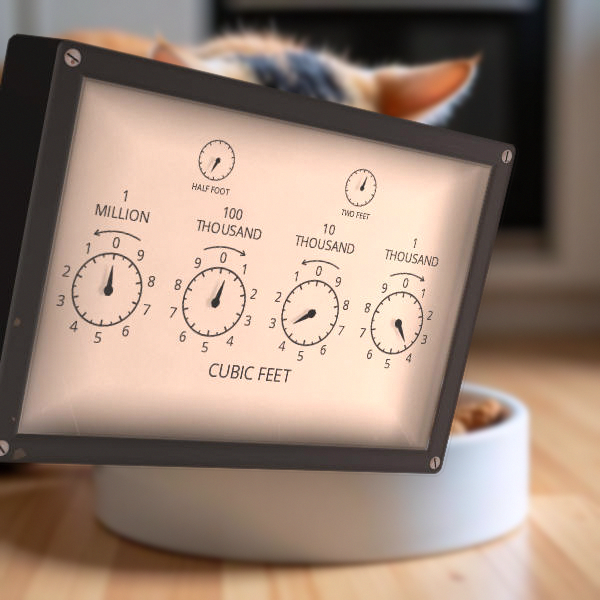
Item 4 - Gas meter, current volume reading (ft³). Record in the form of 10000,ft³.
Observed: 3400,ft³
